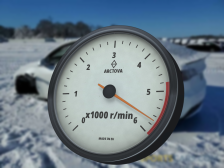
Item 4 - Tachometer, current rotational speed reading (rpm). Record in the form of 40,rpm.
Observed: 5700,rpm
